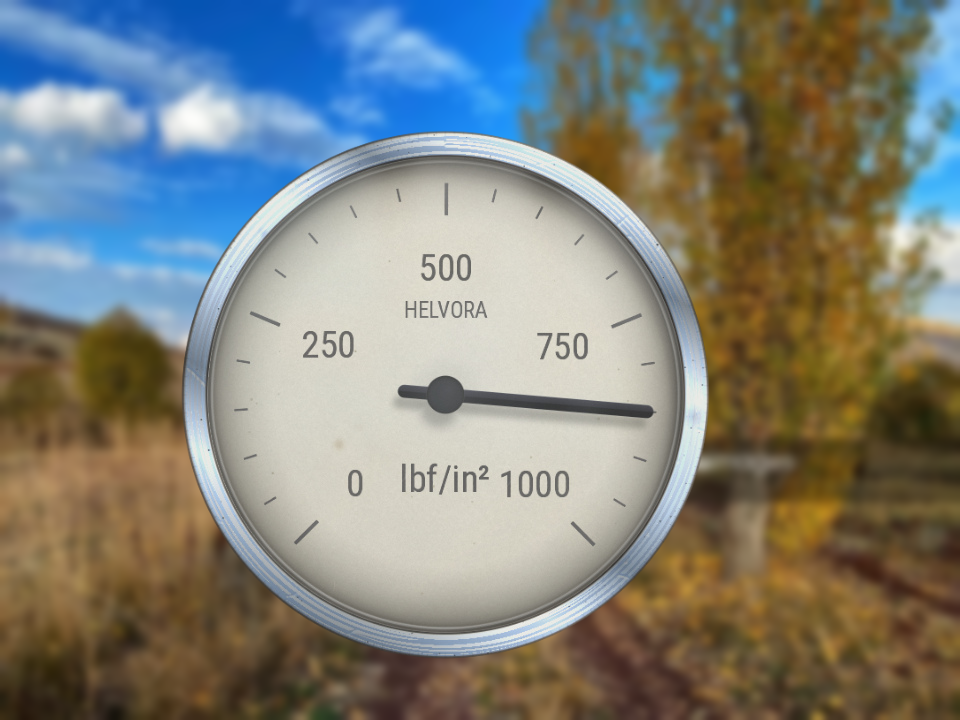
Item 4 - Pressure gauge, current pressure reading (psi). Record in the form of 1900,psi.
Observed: 850,psi
